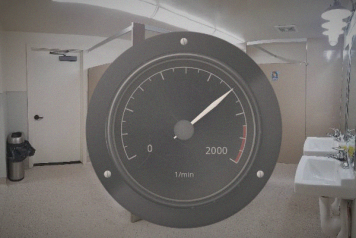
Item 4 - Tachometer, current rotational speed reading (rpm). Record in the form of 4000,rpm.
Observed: 1400,rpm
